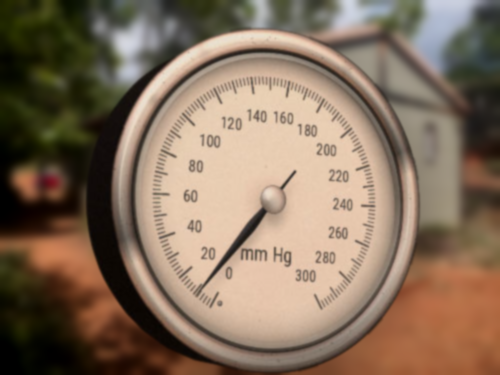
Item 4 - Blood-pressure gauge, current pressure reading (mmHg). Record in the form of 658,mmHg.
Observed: 10,mmHg
